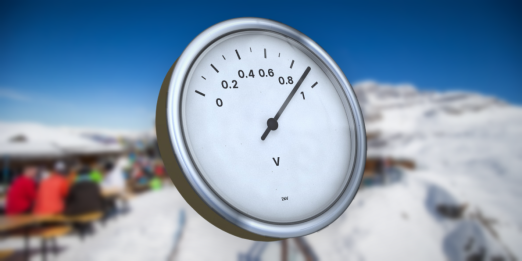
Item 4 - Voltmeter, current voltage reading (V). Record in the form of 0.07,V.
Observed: 0.9,V
